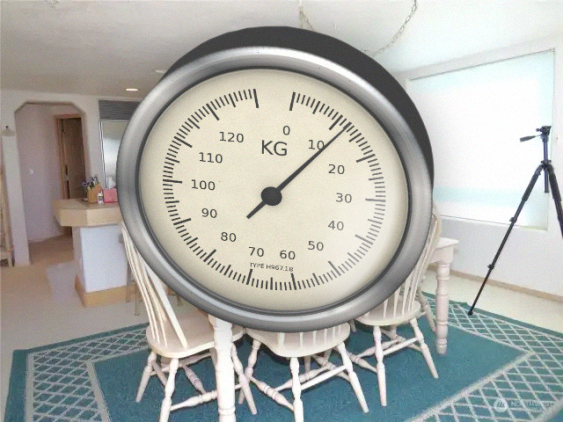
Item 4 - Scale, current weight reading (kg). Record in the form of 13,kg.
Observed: 12,kg
